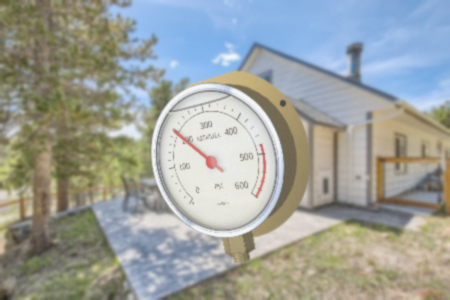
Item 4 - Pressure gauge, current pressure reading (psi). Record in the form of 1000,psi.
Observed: 200,psi
